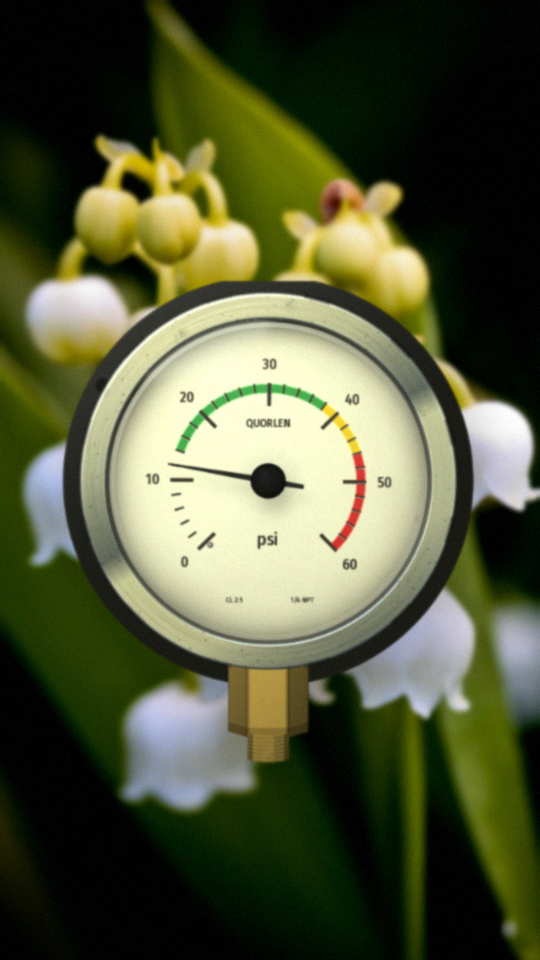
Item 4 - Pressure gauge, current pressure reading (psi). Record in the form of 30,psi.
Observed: 12,psi
